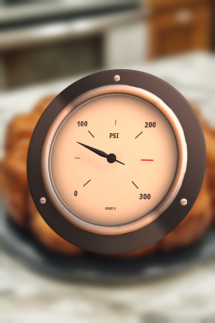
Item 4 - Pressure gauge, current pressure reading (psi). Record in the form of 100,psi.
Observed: 75,psi
